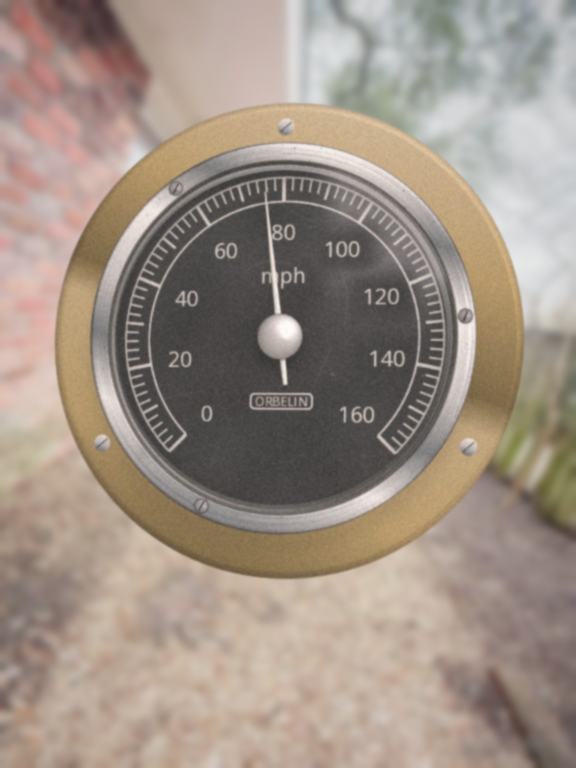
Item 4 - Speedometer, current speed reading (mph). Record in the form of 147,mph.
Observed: 76,mph
